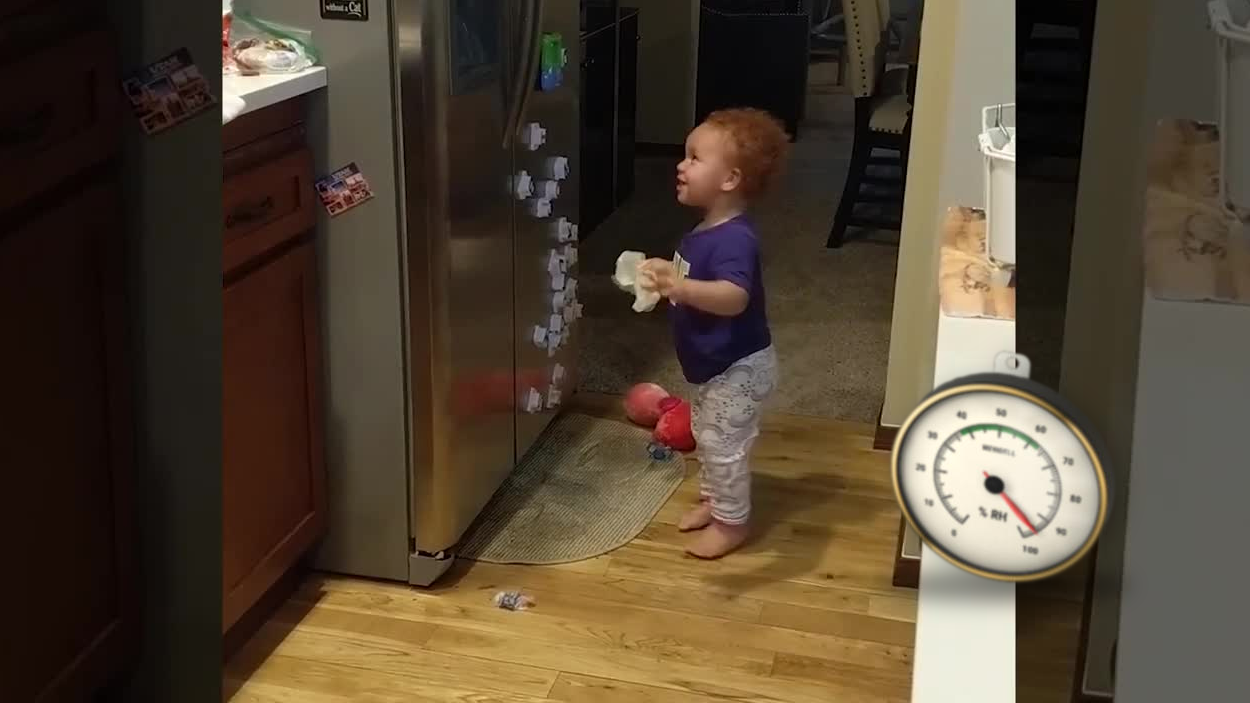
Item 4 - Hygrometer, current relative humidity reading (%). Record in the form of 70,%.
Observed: 95,%
